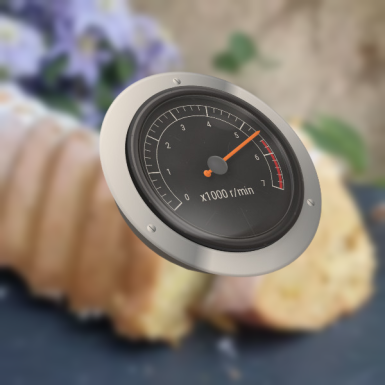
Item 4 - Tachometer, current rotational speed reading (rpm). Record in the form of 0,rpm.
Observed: 5400,rpm
